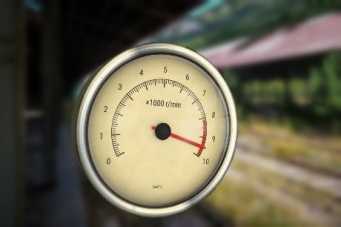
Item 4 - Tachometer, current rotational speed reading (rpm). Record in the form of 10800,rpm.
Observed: 9500,rpm
